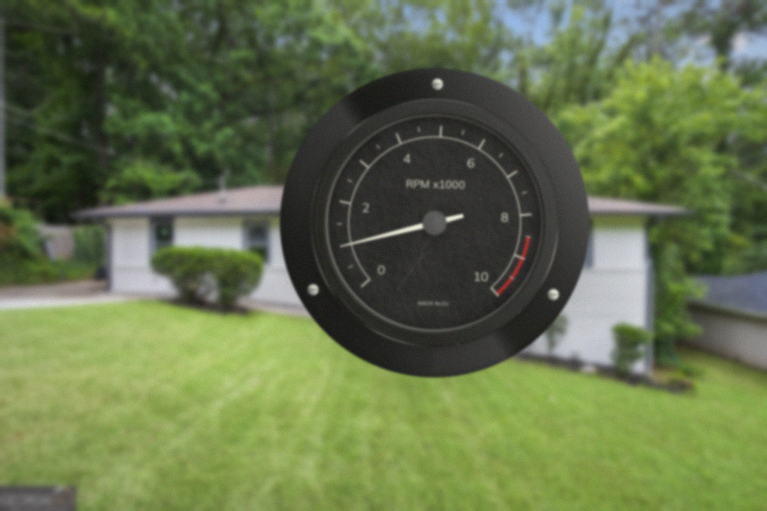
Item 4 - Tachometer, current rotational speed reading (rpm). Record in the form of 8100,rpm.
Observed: 1000,rpm
